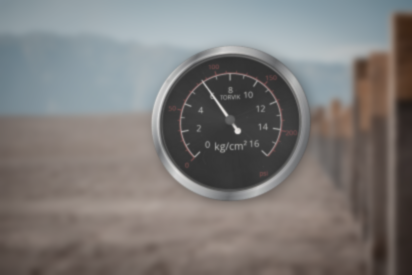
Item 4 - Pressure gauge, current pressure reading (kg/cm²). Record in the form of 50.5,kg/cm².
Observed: 6,kg/cm²
